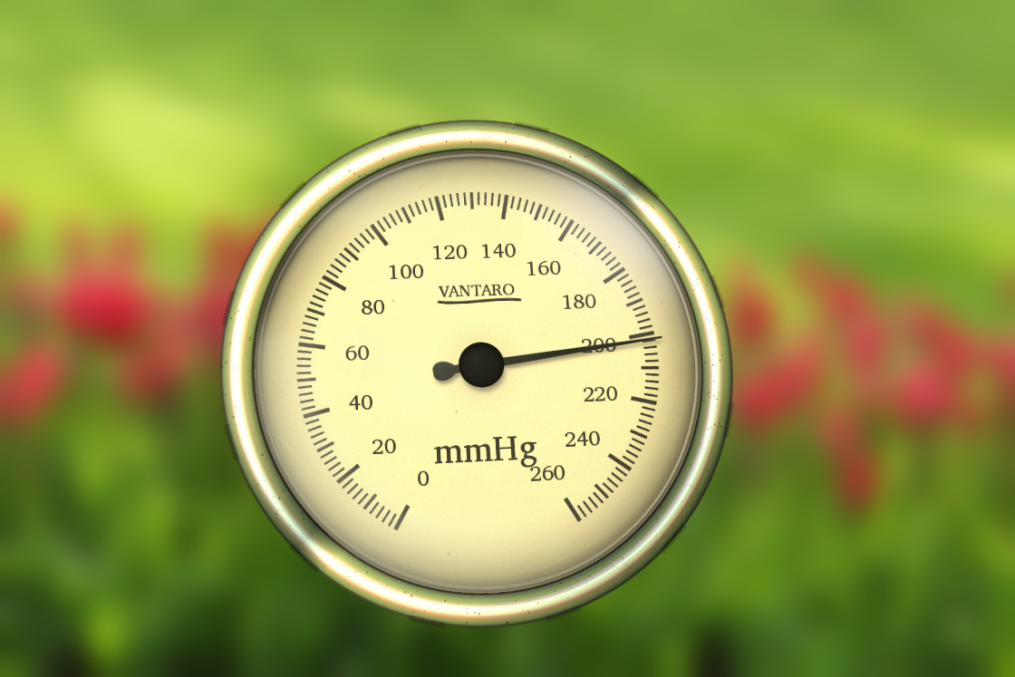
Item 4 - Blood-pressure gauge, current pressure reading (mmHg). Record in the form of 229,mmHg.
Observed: 202,mmHg
